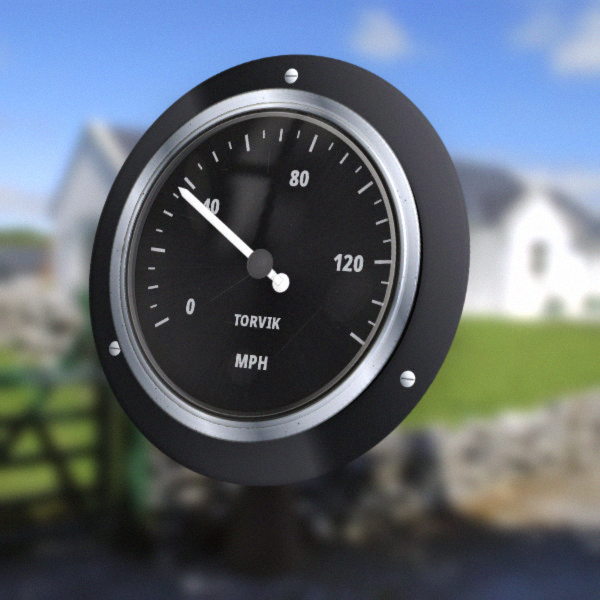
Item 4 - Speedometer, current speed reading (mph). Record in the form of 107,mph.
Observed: 37.5,mph
